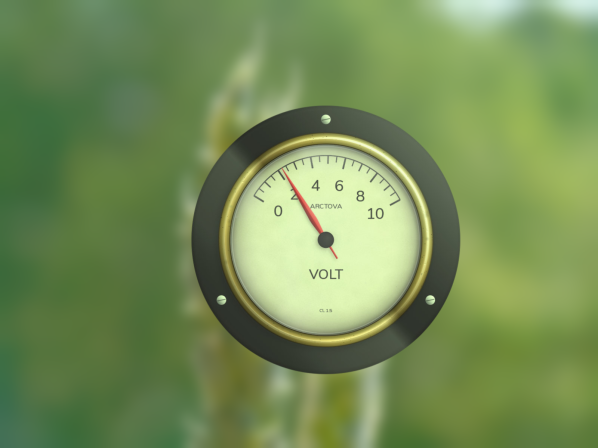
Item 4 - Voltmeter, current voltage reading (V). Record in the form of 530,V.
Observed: 2.25,V
